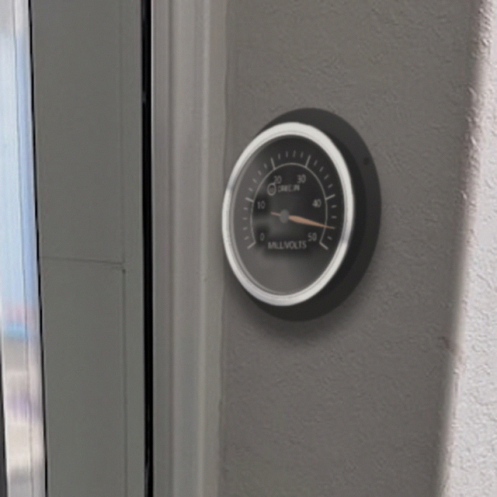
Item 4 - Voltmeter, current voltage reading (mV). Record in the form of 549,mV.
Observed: 46,mV
